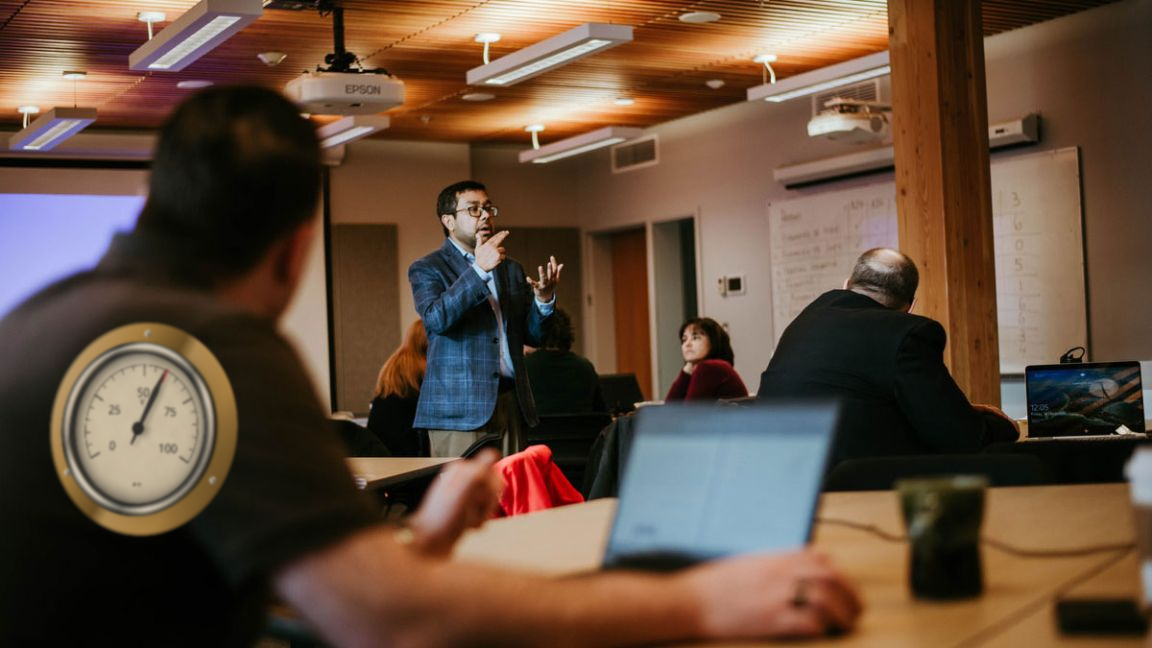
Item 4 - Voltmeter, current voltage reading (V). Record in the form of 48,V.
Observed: 60,V
